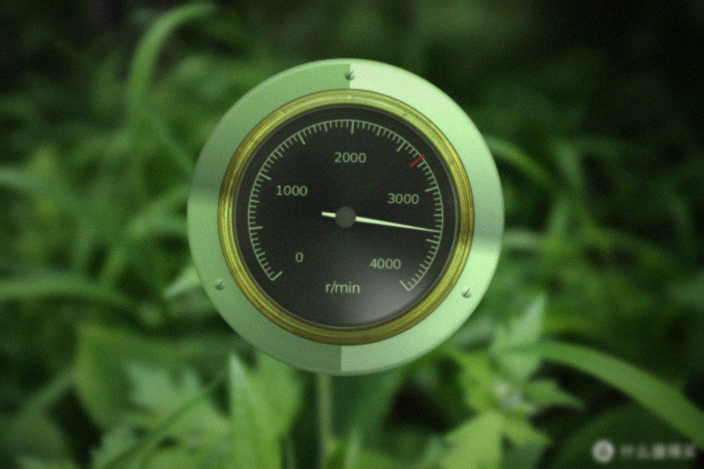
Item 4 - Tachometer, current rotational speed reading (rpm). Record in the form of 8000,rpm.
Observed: 3400,rpm
